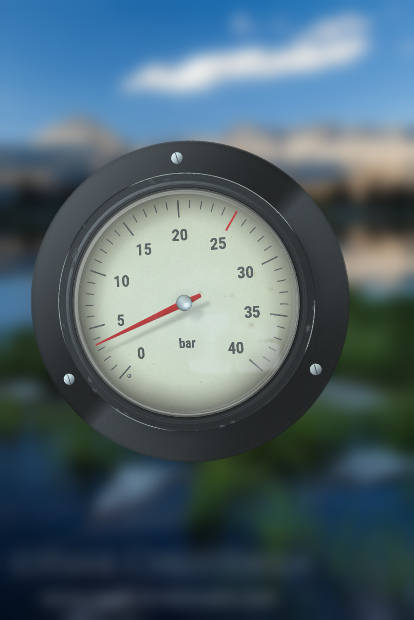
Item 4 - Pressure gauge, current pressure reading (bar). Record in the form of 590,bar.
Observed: 3.5,bar
